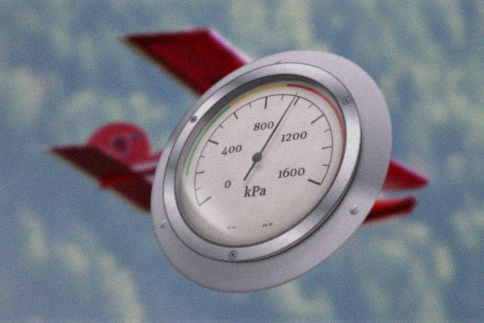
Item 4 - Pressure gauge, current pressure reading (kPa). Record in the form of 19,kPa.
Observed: 1000,kPa
